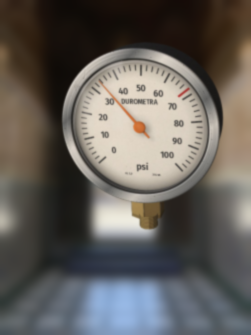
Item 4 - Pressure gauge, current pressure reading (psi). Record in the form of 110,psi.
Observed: 34,psi
